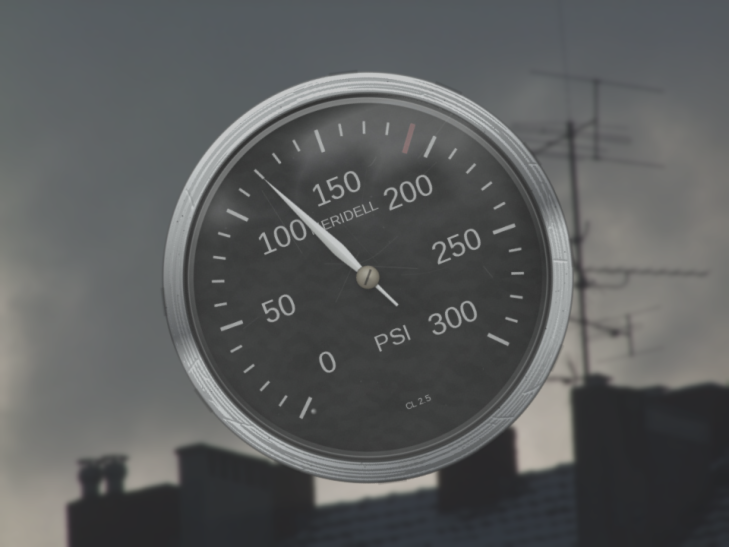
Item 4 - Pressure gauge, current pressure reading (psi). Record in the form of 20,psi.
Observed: 120,psi
